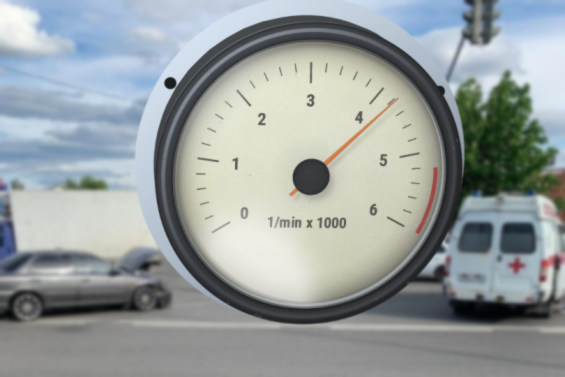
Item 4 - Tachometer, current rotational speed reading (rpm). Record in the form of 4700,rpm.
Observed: 4200,rpm
